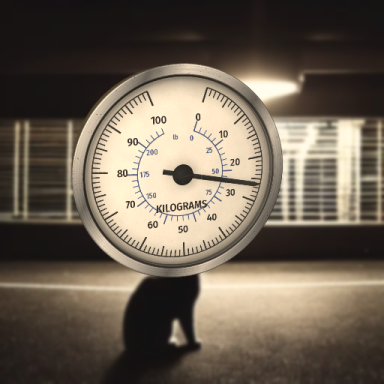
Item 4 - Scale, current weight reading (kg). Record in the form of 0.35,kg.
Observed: 26,kg
